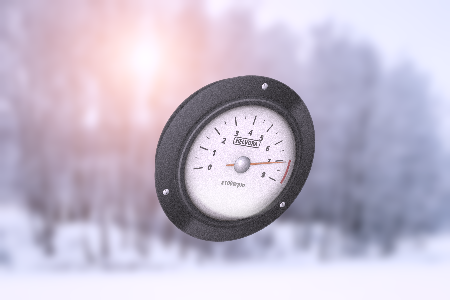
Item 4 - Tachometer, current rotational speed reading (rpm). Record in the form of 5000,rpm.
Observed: 7000,rpm
